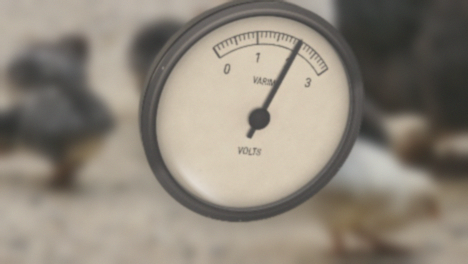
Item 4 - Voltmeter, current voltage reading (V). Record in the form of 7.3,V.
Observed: 2,V
